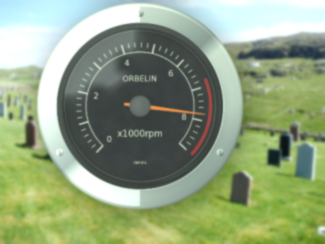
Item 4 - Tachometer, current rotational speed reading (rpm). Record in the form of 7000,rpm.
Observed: 7800,rpm
